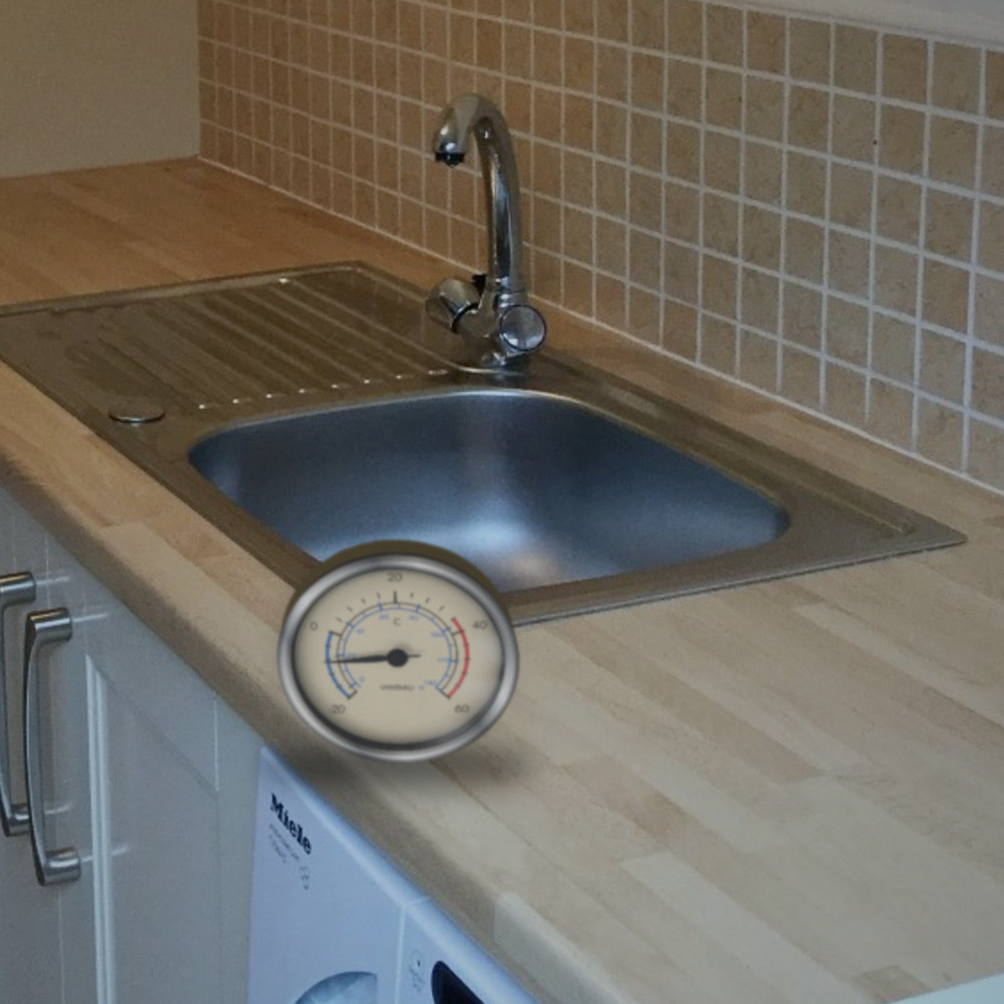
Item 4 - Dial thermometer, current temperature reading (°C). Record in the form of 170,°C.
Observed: -8,°C
